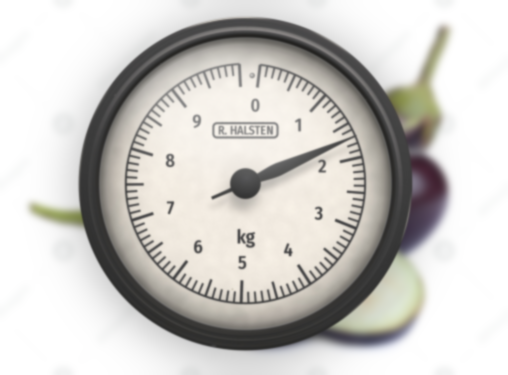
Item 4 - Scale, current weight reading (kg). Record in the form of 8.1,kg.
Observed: 1.7,kg
